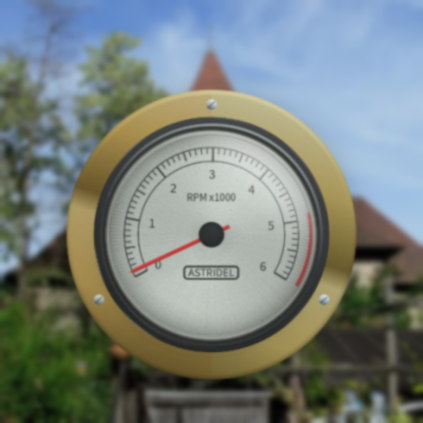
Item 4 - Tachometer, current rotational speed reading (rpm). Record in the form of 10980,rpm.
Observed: 100,rpm
